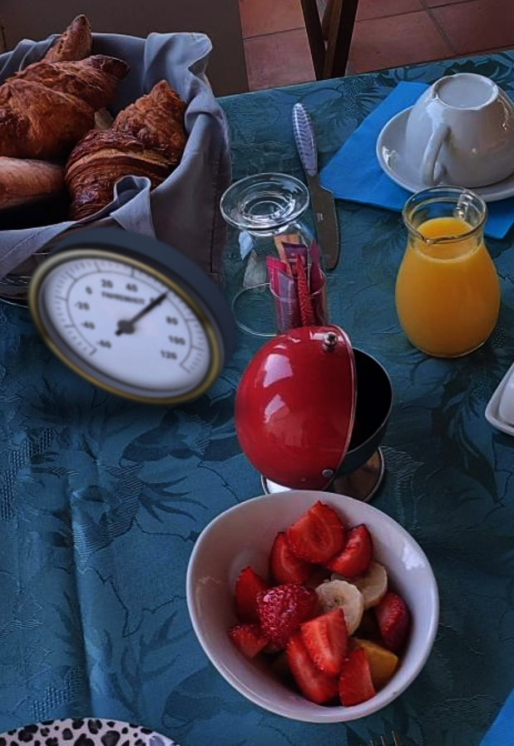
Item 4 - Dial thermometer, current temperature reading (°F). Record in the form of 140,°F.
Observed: 60,°F
